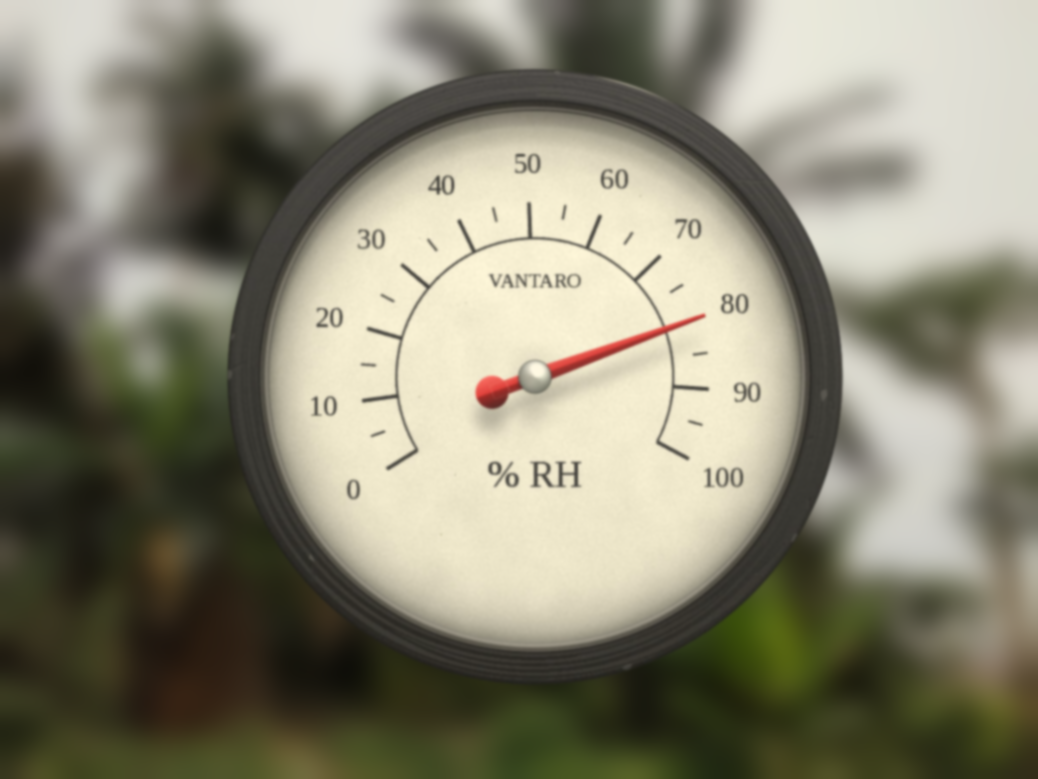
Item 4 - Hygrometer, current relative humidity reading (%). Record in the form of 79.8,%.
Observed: 80,%
